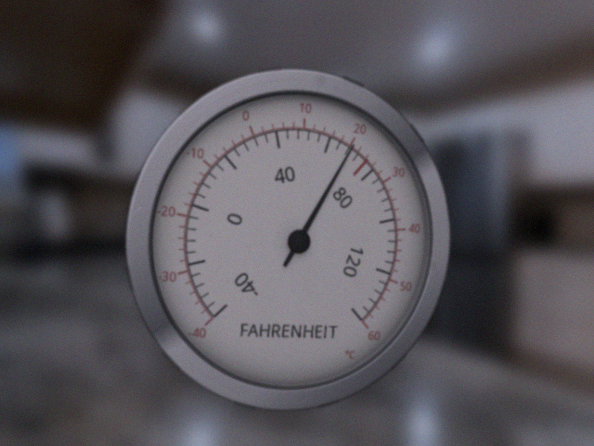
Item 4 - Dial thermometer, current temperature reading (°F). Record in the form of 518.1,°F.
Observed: 68,°F
